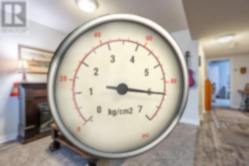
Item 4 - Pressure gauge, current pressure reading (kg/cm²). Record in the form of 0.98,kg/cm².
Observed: 6,kg/cm²
